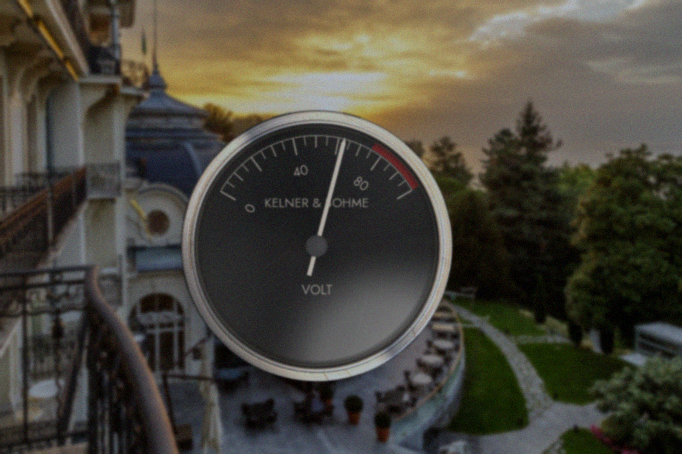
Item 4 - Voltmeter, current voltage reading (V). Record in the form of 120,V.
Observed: 62.5,V
